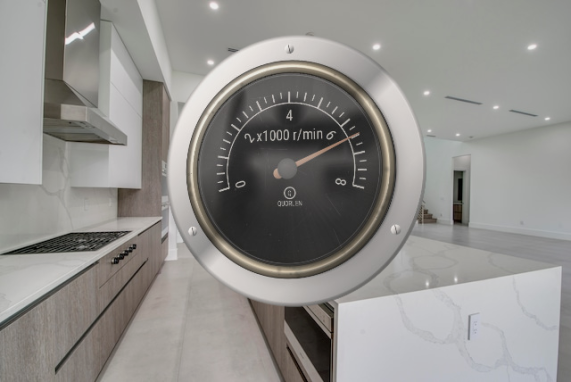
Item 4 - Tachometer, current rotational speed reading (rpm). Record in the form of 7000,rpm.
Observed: 6500,rpm
